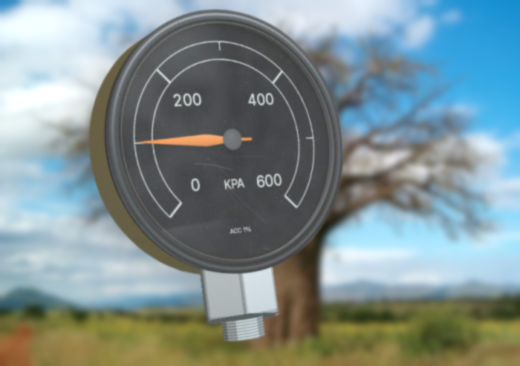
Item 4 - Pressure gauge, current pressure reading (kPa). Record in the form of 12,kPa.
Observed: 100,kPa
